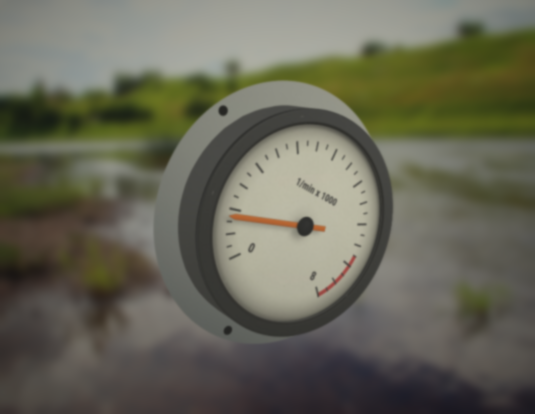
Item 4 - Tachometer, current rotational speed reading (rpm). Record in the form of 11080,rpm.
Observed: 875,rpm
